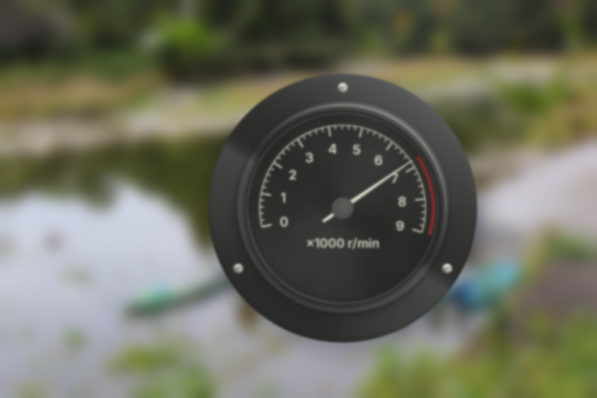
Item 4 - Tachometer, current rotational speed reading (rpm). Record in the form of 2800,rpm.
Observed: 6800,rpm
